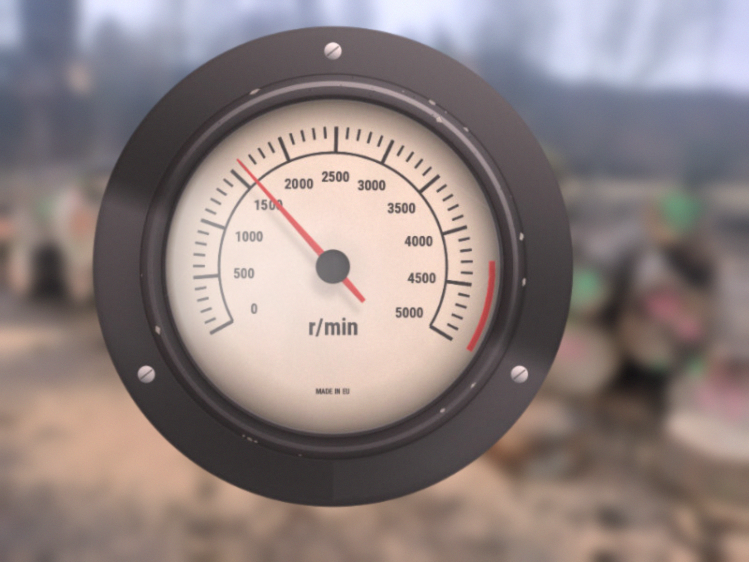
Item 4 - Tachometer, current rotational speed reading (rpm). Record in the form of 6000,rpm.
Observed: 1600,rpm
